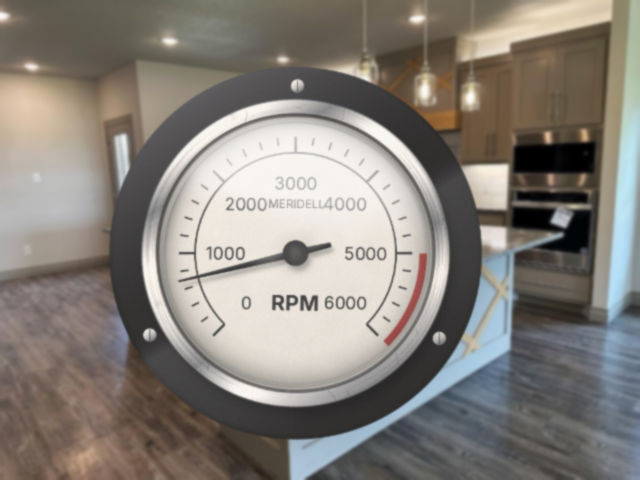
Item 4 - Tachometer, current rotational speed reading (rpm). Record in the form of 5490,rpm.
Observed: 700,rpm
